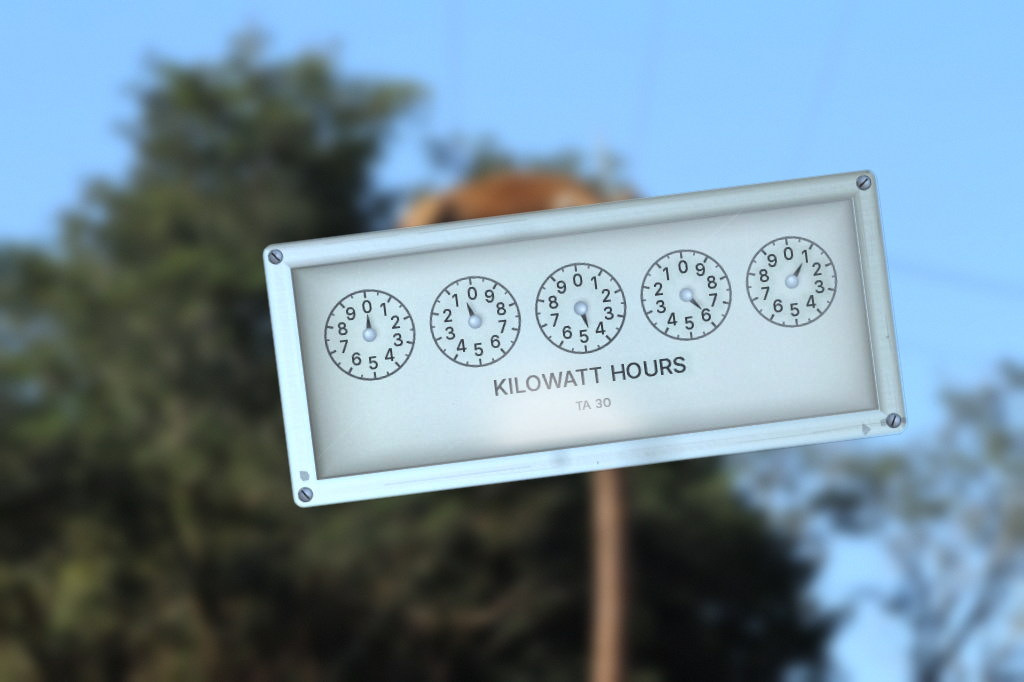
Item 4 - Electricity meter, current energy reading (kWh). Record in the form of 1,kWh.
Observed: 461,kWh
